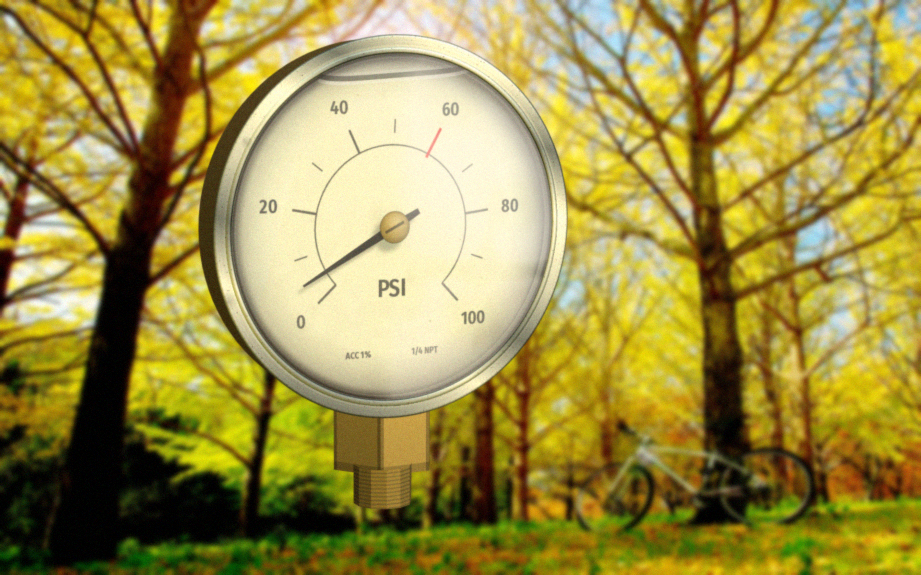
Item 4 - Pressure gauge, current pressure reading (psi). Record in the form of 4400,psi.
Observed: 5,psi
